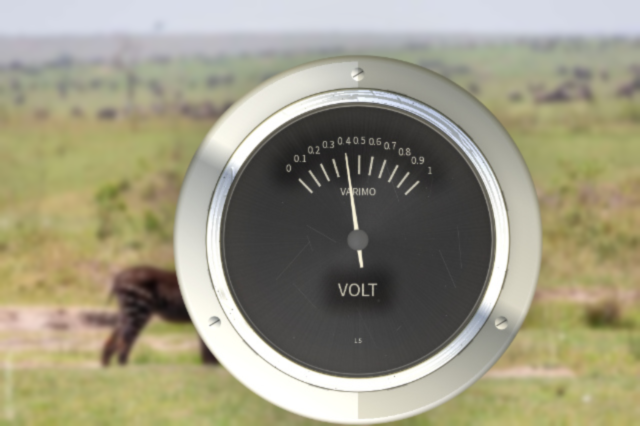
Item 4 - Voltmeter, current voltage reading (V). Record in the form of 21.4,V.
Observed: 0.4,V
